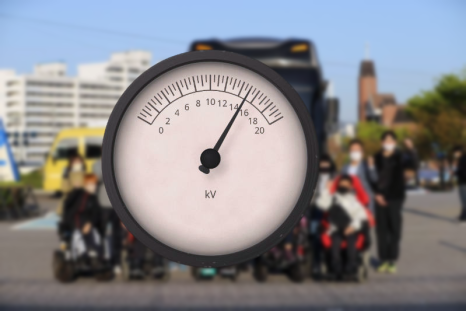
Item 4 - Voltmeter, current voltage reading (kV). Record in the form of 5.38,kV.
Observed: 15,kV
